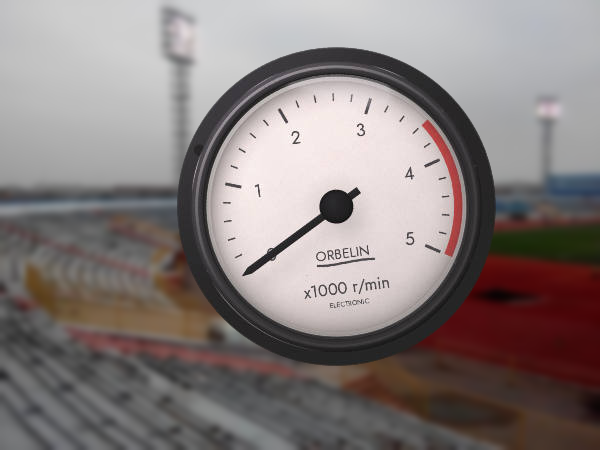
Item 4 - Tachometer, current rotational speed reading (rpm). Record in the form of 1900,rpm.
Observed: 0,rpm
